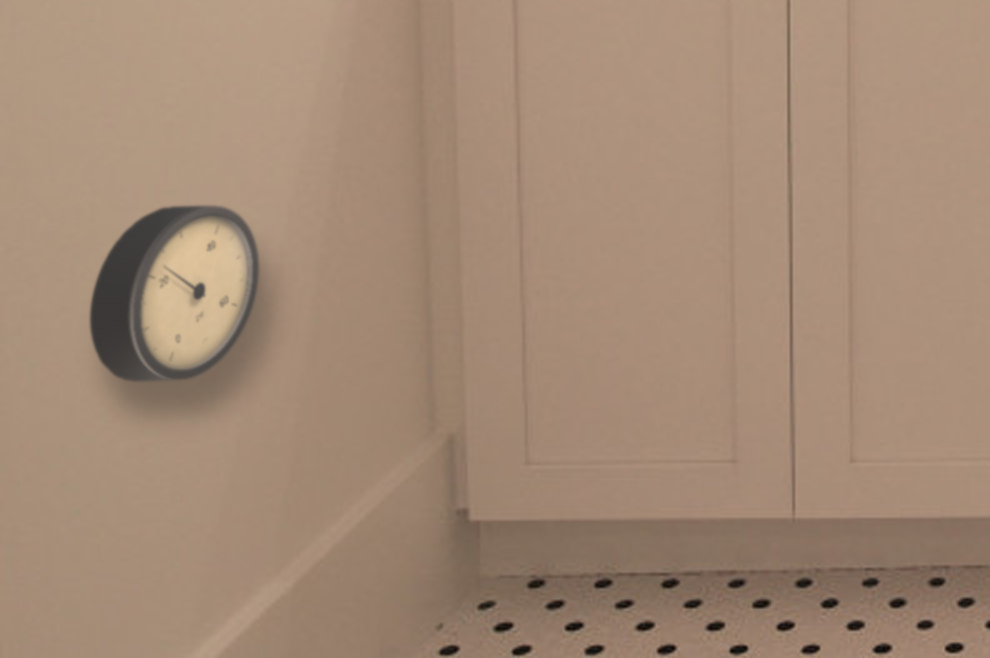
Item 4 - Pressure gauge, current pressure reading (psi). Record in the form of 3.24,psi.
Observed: 22.5,psi
